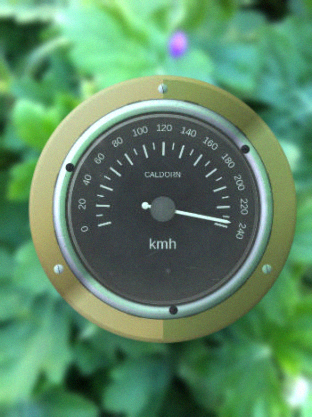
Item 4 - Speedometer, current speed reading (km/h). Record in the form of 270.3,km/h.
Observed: 235,km/h
